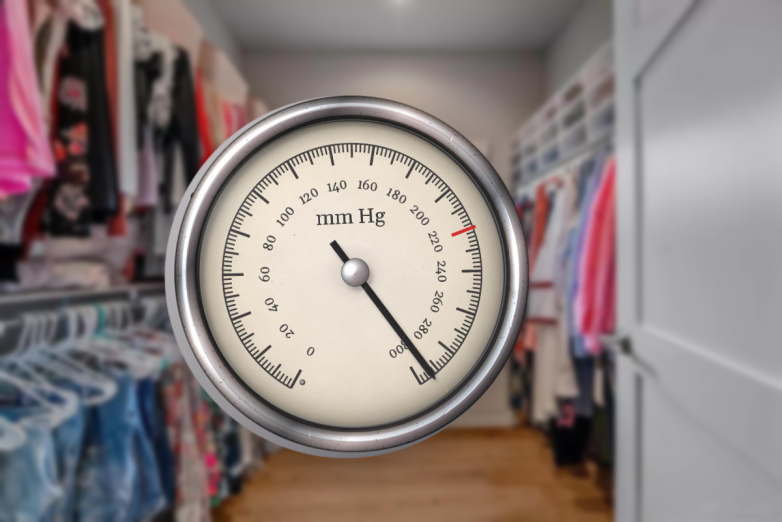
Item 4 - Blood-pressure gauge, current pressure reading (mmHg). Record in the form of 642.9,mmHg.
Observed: 294,mmHg
